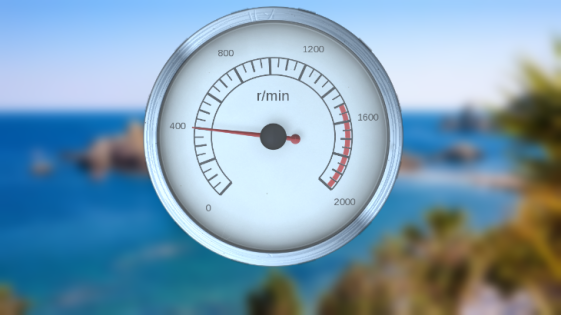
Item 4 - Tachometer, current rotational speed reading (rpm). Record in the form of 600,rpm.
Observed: 400,rpm
